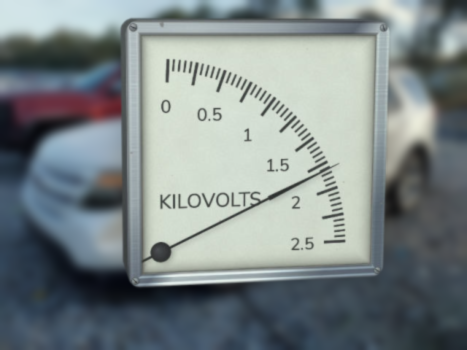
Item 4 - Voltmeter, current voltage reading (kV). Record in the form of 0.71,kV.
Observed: 1.8,kV
